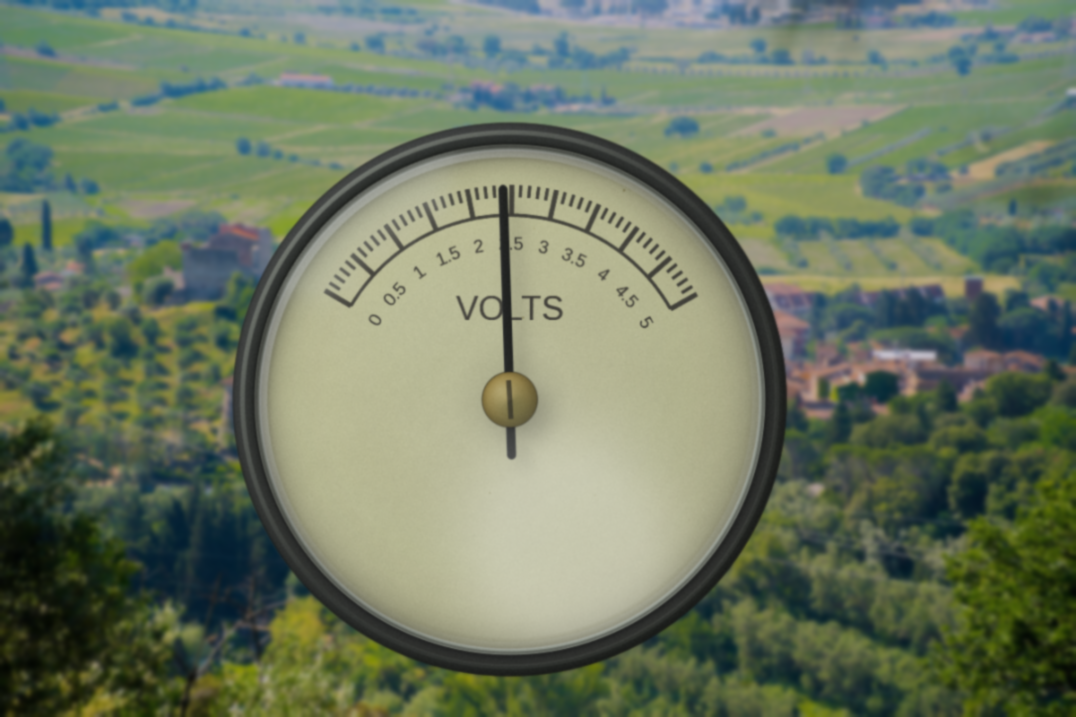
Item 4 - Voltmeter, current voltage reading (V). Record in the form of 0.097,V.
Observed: 2.4,V
